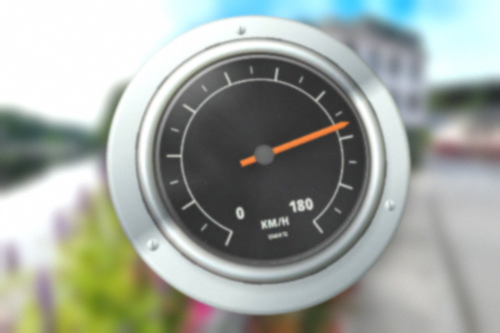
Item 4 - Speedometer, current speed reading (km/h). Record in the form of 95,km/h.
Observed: 135,km/h
